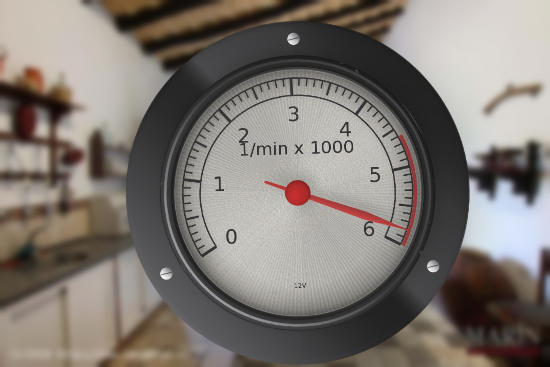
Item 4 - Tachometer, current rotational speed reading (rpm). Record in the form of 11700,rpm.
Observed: 5800,rpm
